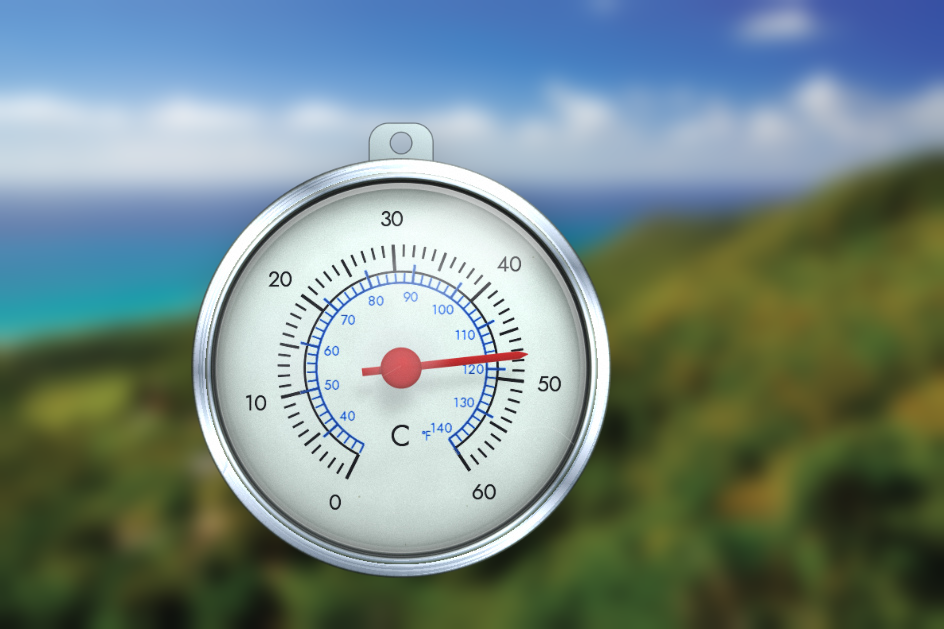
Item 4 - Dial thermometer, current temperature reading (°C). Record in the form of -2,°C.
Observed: 47.5,°C
